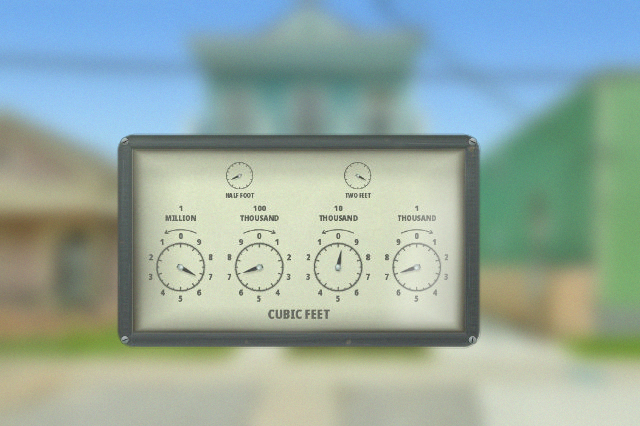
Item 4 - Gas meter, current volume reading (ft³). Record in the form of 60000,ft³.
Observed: 669700,ft³
